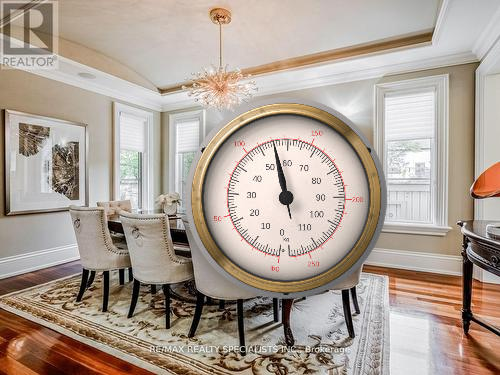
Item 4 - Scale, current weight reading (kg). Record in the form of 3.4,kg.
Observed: 55,kg
